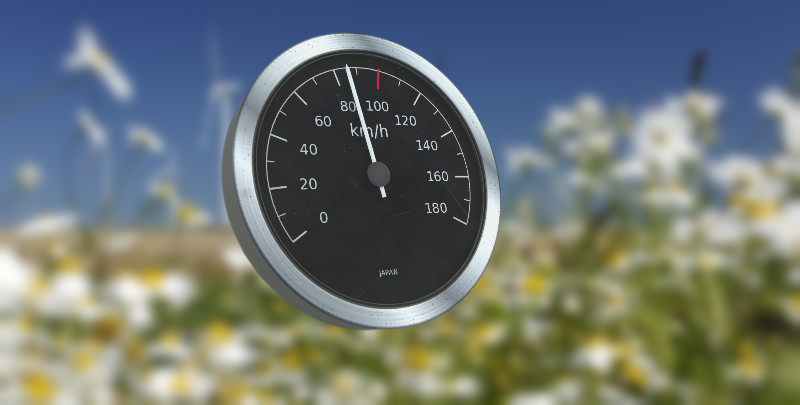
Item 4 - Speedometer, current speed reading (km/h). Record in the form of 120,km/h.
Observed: 85,km/h
